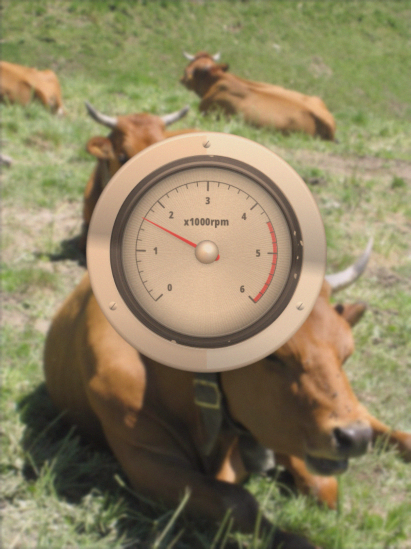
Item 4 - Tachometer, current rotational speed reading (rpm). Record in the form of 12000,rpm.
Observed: 1600,rpm
